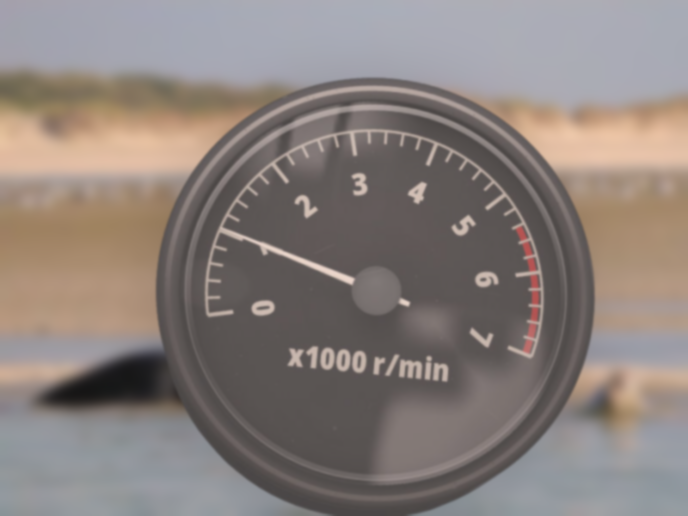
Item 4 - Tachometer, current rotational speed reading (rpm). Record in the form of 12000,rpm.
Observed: 1000,rpm
